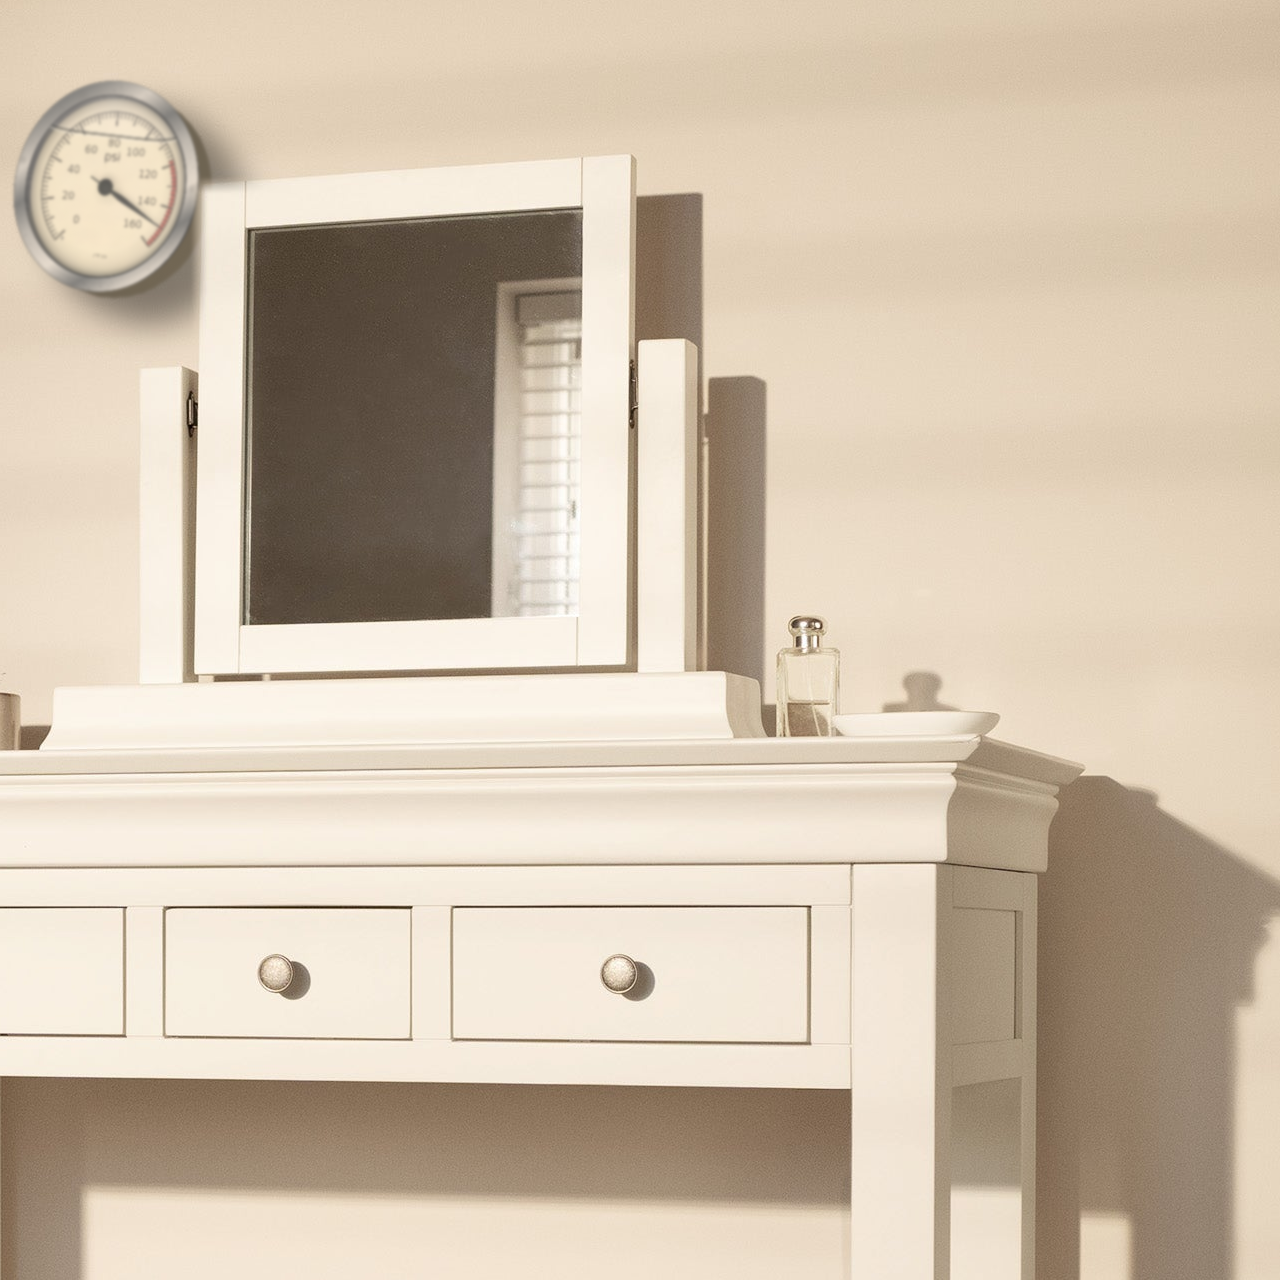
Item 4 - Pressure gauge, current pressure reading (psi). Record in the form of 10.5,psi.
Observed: 150,psi
